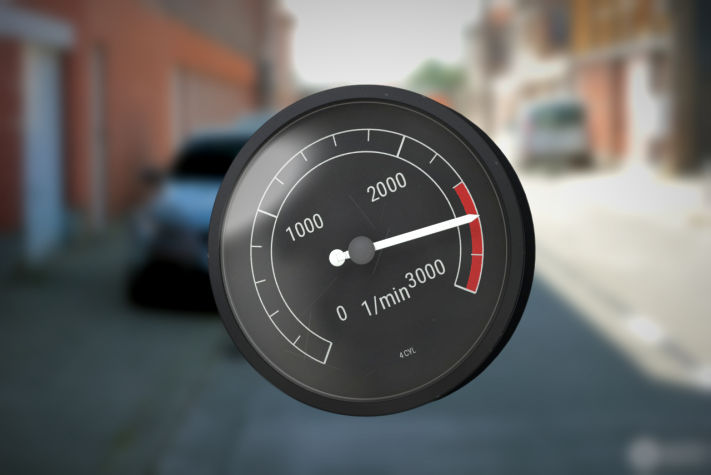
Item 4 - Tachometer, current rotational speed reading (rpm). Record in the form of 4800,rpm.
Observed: 2600,rpm
